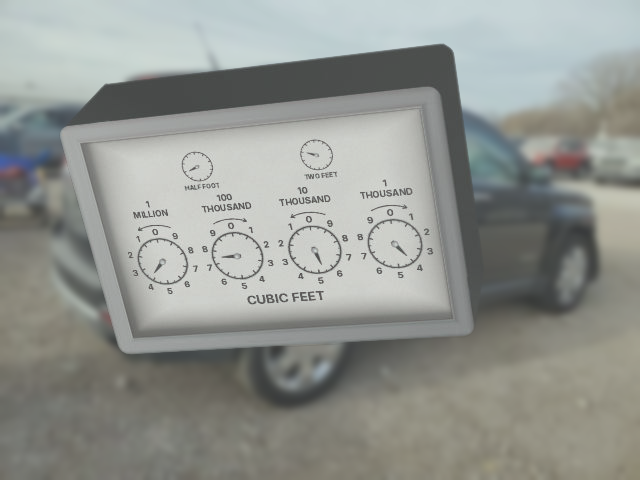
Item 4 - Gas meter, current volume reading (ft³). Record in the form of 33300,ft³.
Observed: 375400,ft³
